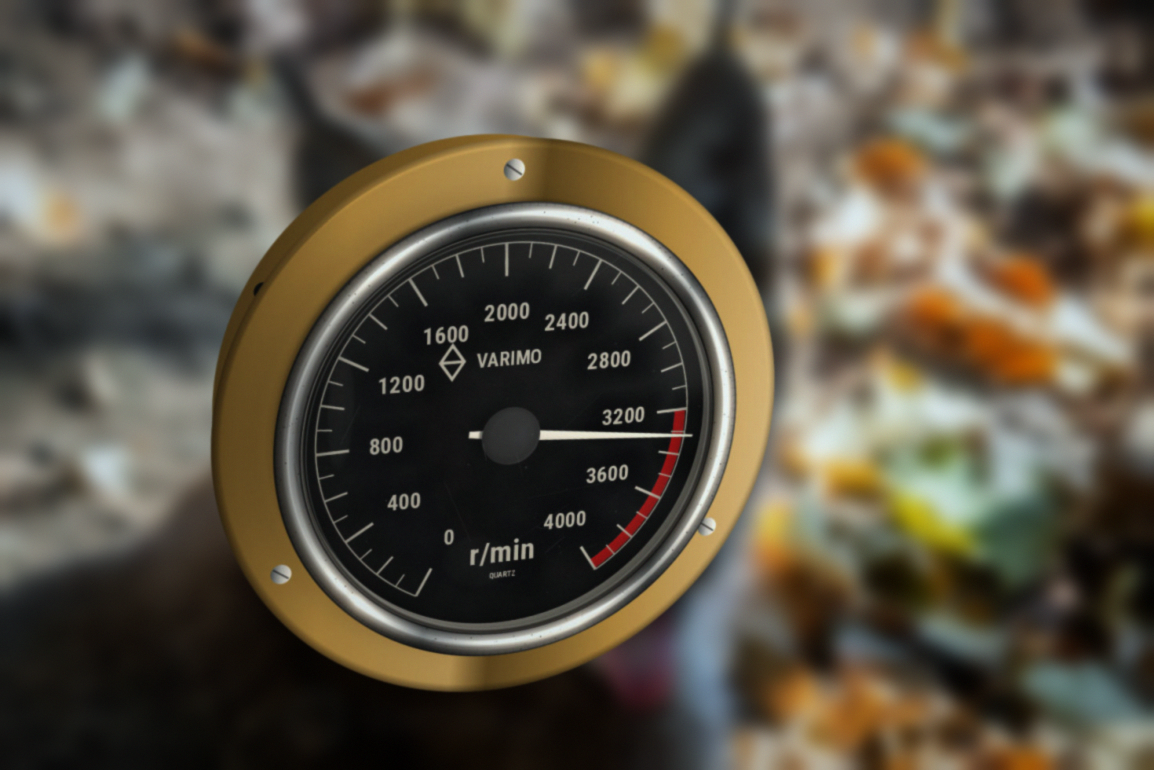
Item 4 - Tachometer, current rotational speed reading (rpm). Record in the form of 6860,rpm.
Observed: 3300,rpm
